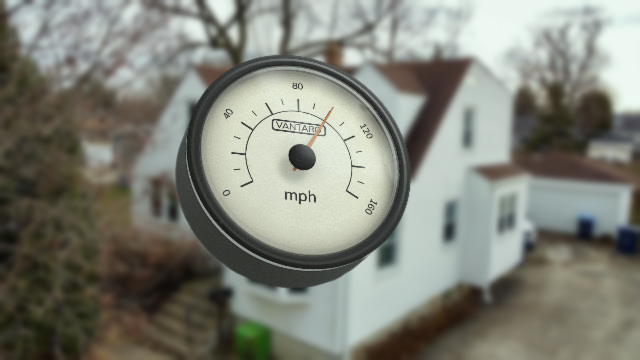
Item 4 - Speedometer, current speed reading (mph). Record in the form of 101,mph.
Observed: 100,mph
